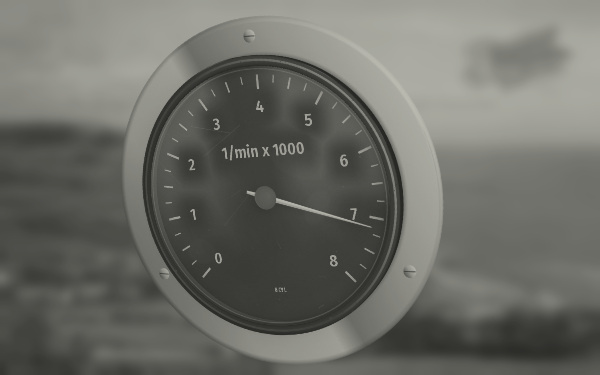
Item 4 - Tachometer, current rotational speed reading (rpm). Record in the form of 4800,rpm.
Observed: 7125,rpm
